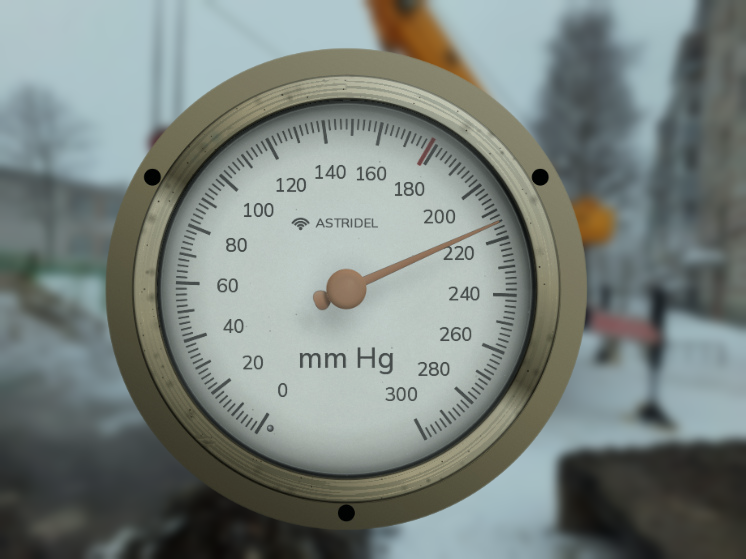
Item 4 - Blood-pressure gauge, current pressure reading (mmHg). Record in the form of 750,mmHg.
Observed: 214,mmHg
